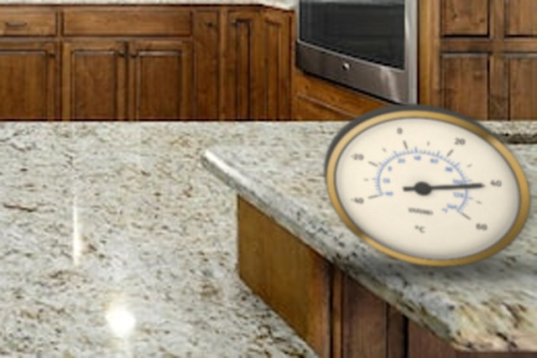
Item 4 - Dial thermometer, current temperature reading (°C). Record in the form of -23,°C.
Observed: 40,°C
